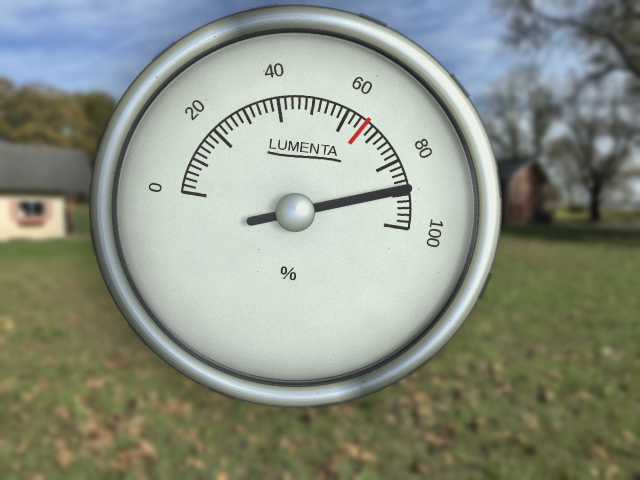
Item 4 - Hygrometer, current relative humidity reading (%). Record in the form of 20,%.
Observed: 88,%
